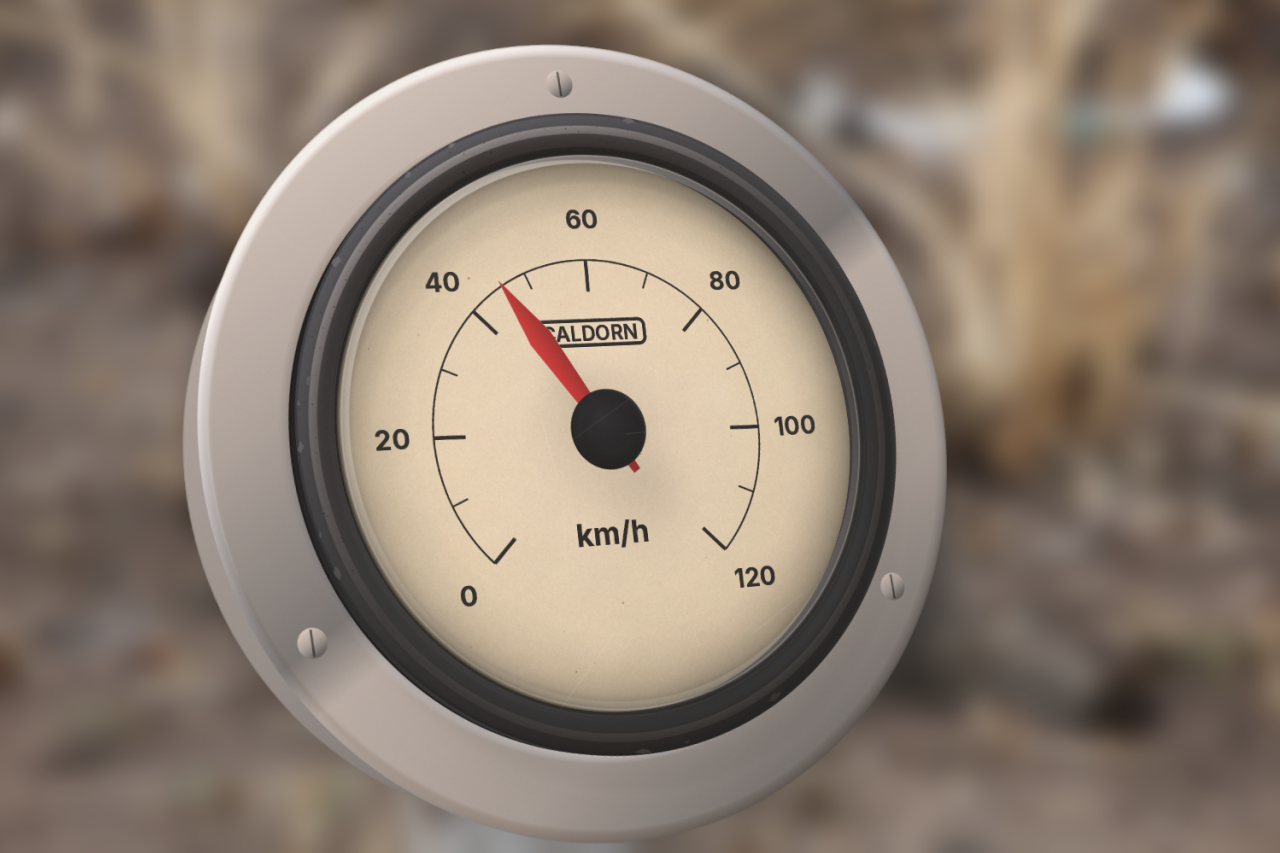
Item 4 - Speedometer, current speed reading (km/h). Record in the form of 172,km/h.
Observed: 45,km/h
